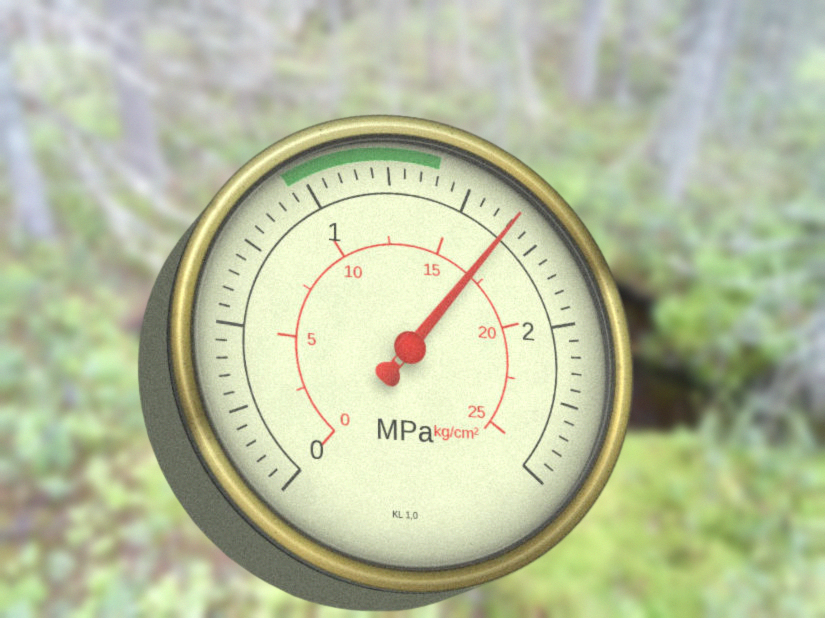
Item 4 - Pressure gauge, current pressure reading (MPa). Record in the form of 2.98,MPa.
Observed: 1.65,MPa
